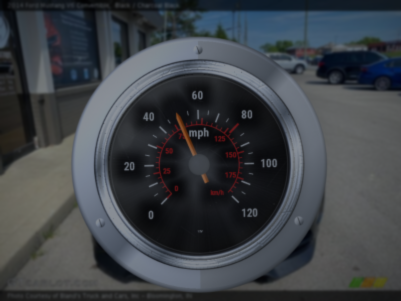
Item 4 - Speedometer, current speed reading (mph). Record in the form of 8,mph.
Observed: 50,mph
